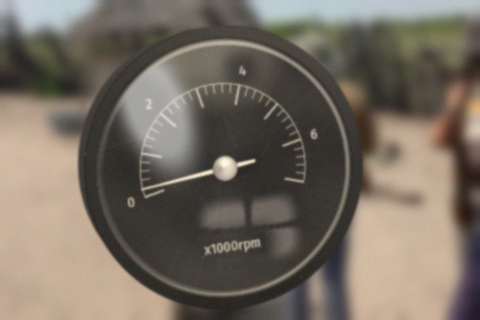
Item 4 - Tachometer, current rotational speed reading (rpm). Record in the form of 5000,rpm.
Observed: 200,rpm
